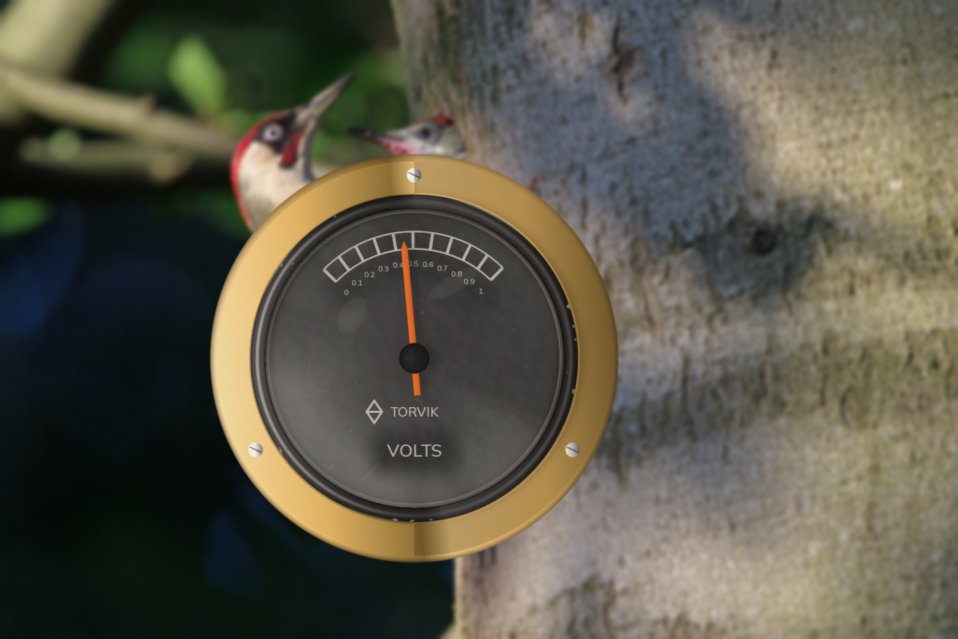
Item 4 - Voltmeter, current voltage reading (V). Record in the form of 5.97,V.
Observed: 0.45,V
